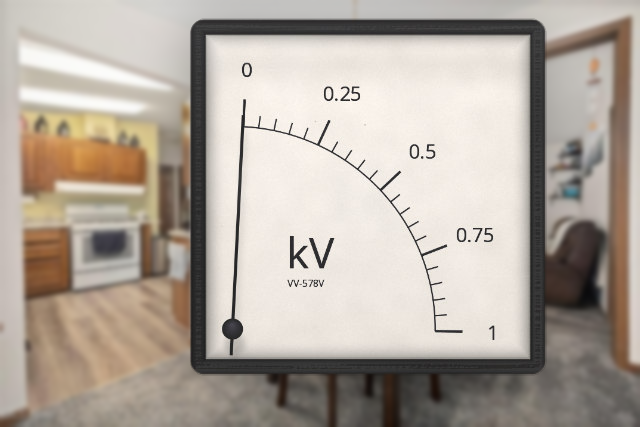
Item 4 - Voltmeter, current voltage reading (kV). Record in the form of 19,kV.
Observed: 0,kV
